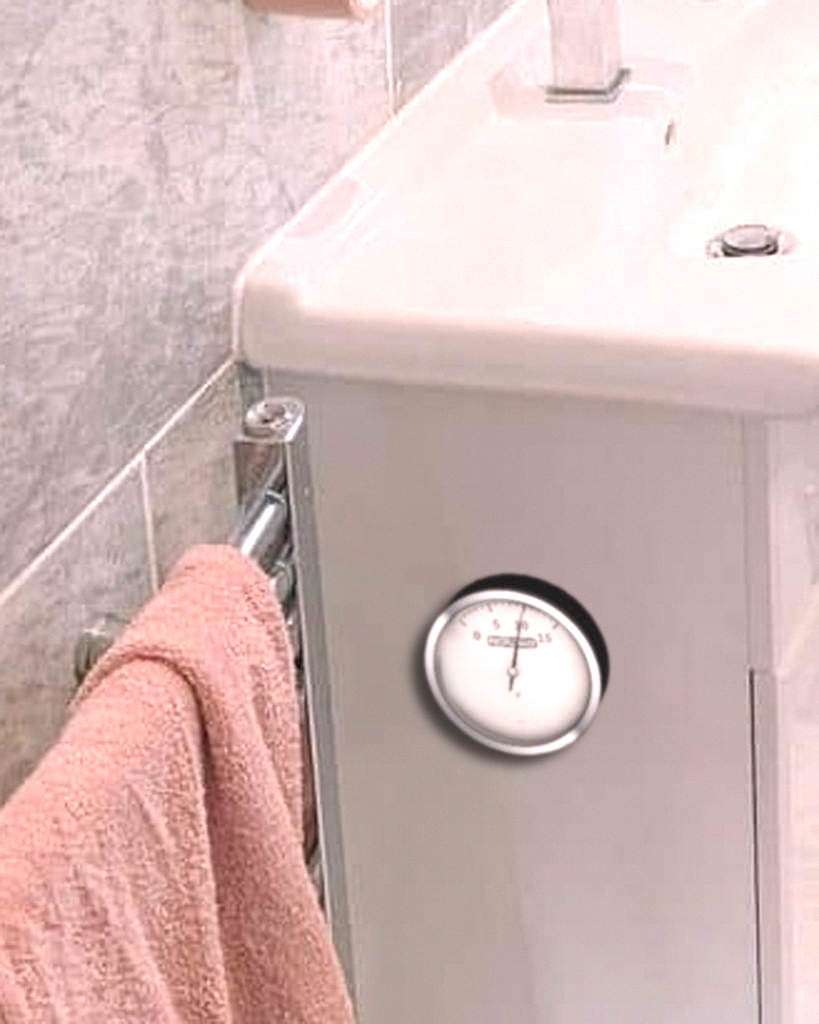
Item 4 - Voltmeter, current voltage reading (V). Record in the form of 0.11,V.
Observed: 10,V
